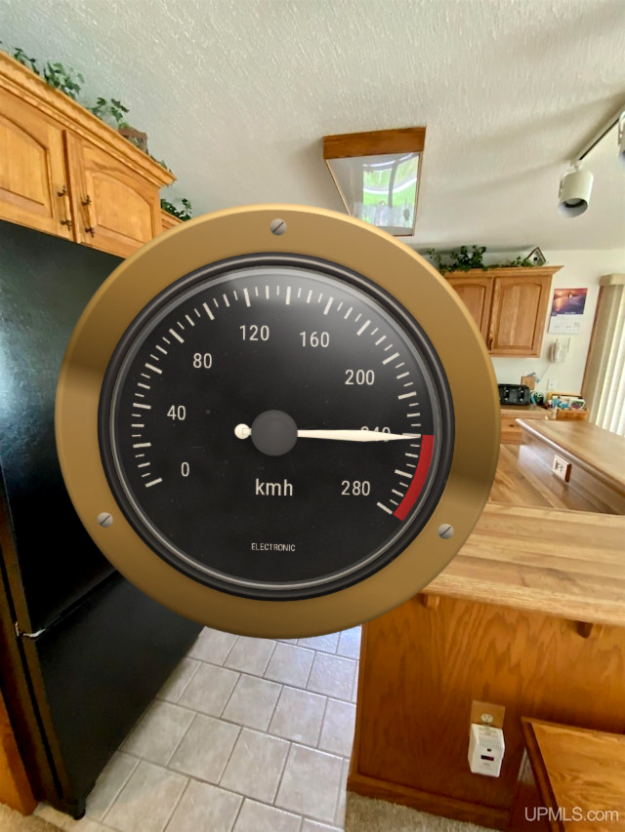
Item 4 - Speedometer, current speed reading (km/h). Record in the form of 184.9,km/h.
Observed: 240,km/h
